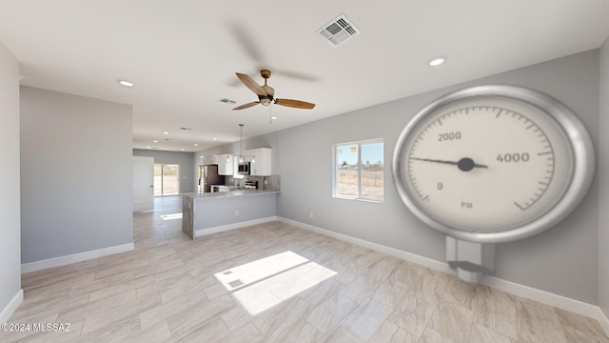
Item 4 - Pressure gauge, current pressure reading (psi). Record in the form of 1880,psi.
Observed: 1000,psi
